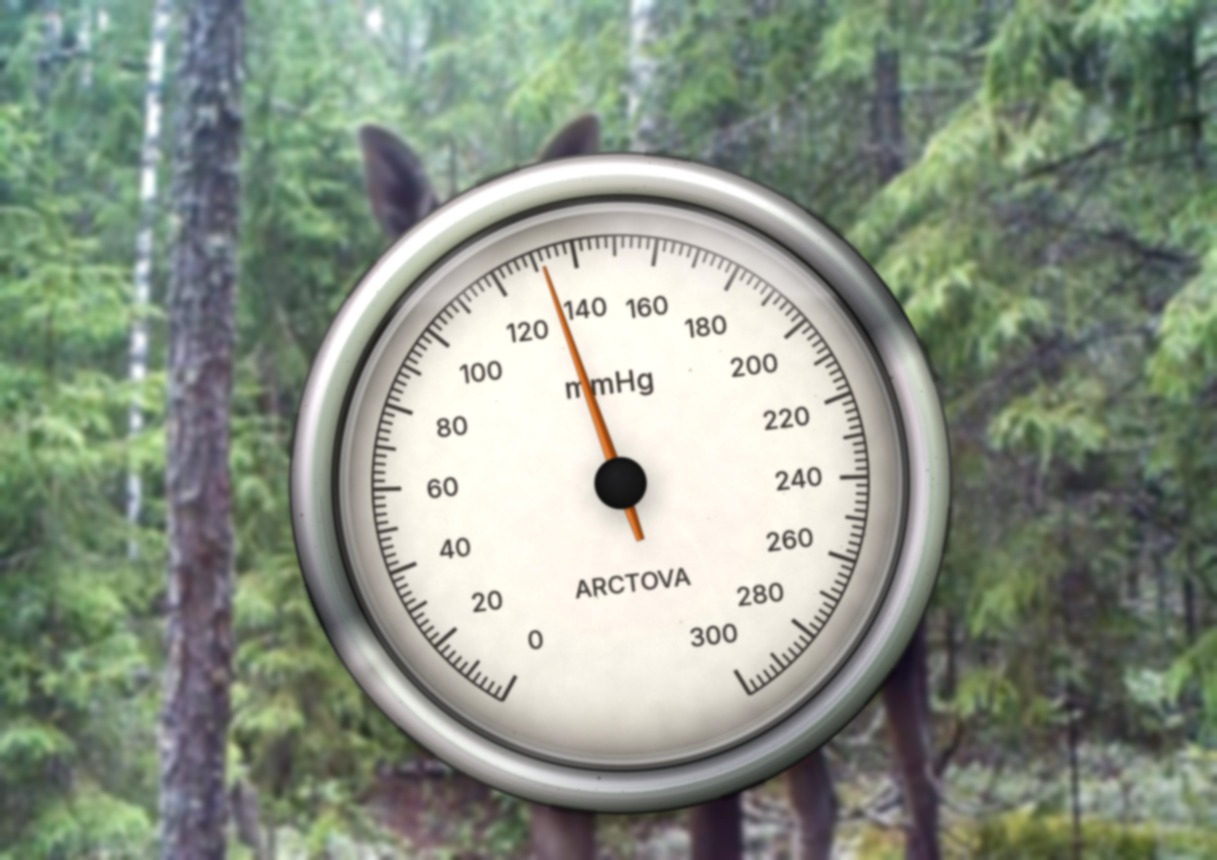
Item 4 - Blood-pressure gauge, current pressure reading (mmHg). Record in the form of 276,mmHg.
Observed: 132,mmHg
